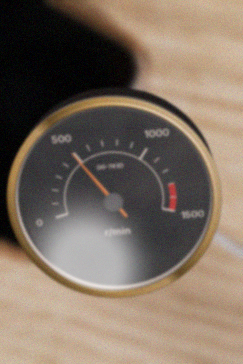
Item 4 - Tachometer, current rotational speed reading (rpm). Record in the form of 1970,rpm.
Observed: 500,rpm
